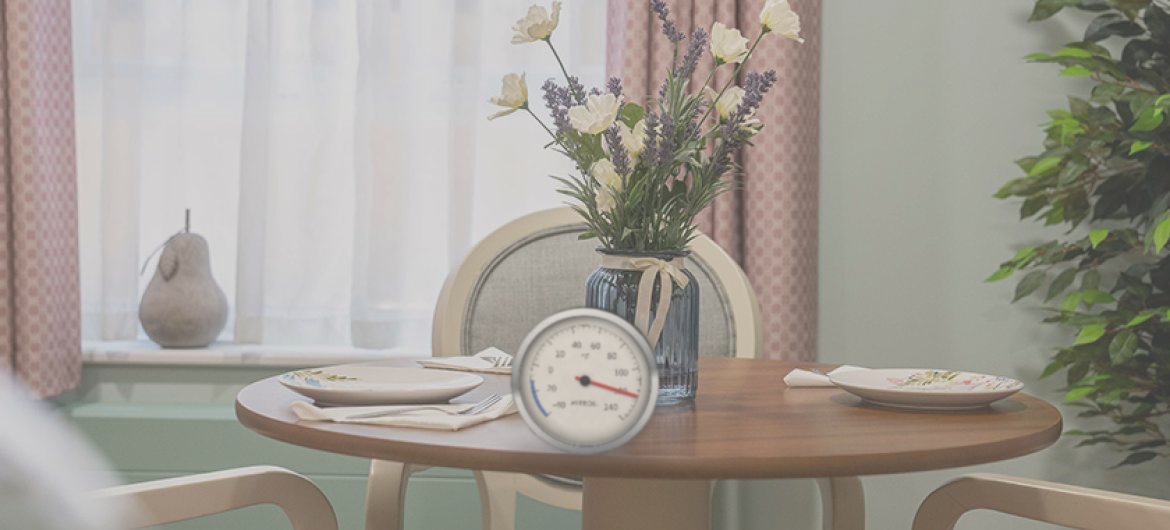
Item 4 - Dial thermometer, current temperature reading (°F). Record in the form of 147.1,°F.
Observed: 120,°F
